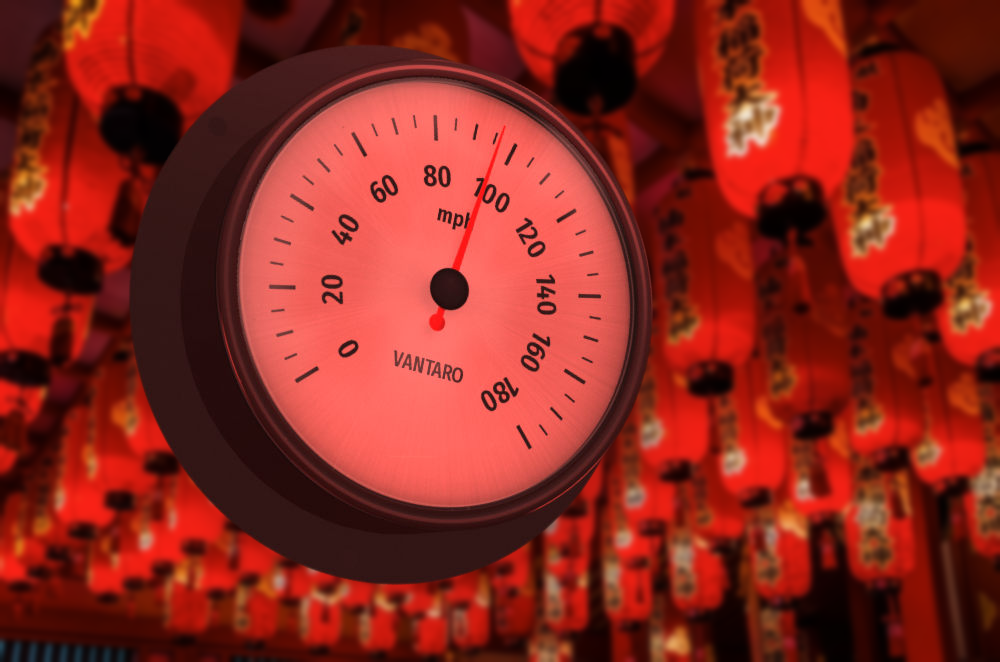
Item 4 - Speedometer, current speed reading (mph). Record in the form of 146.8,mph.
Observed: 95,mph
